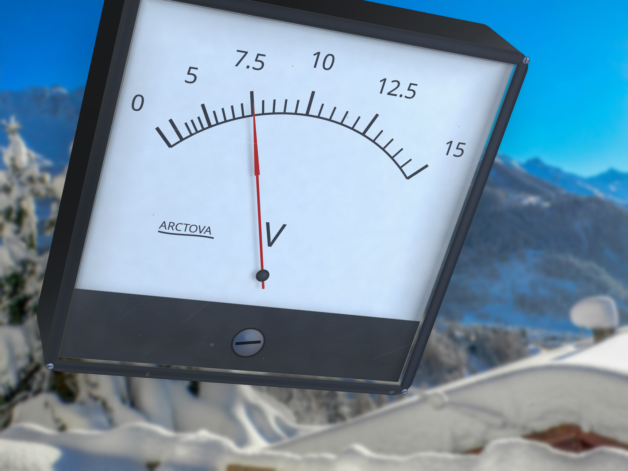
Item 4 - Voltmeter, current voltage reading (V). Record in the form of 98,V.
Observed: 7.5,V
